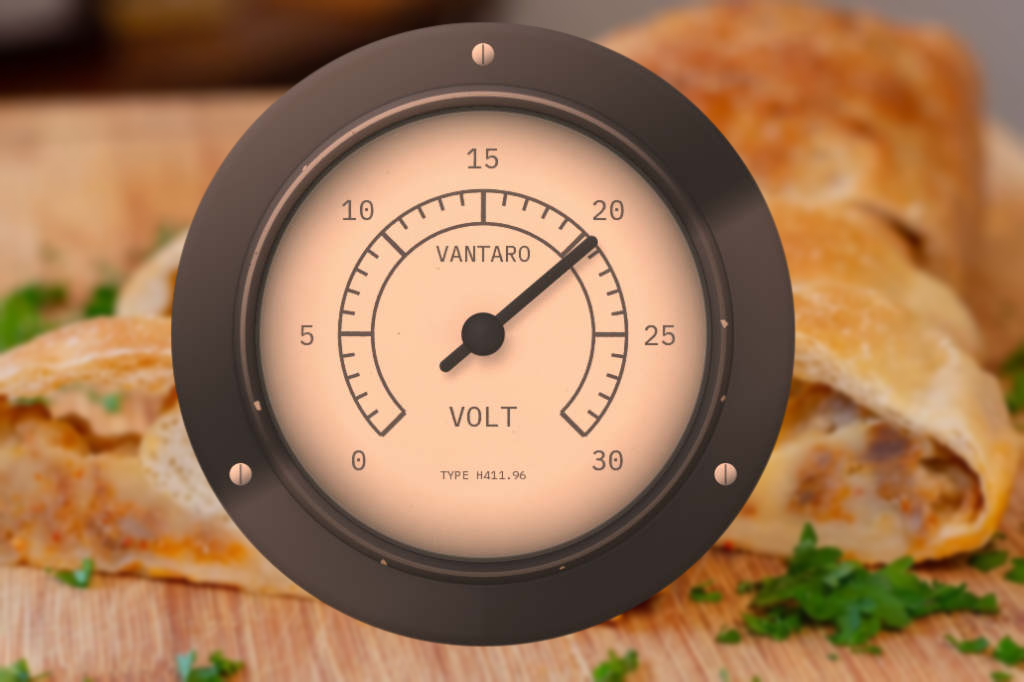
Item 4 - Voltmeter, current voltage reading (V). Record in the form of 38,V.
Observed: 20.5,V
